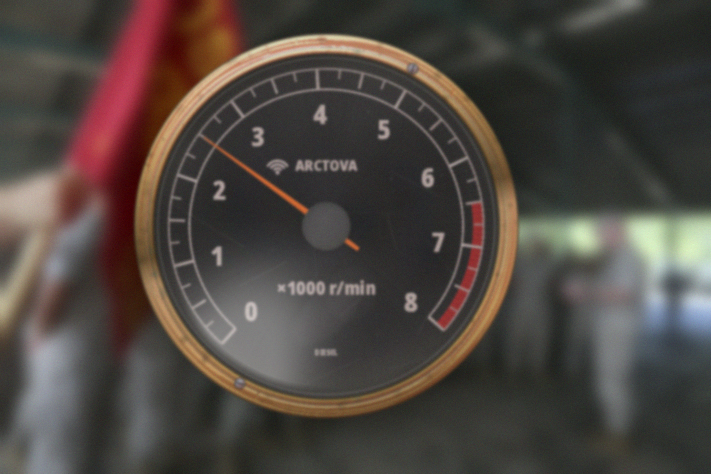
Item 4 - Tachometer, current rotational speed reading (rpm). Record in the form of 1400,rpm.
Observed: 2500,rpm
